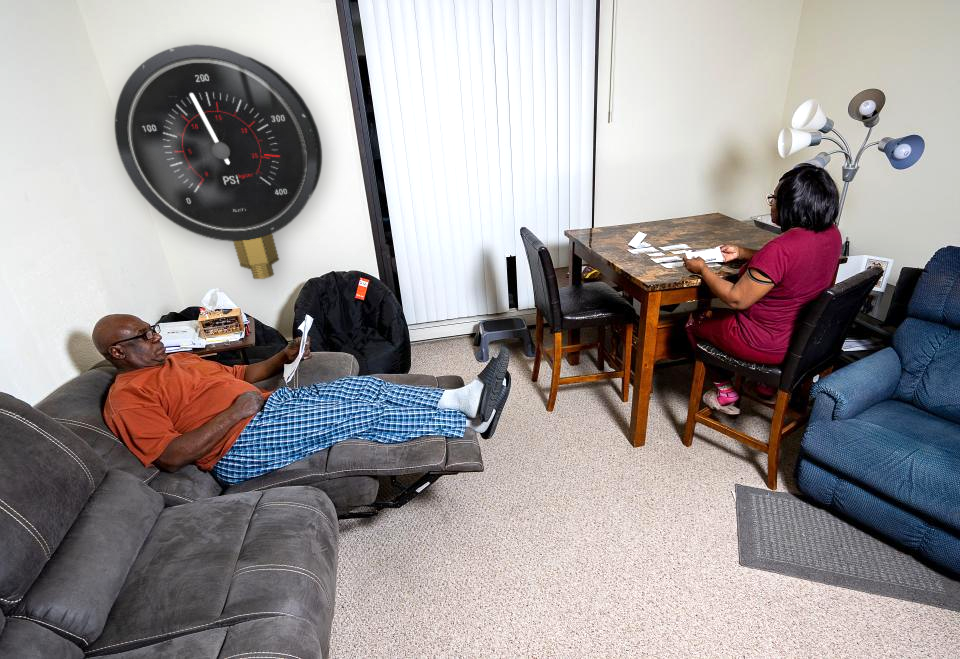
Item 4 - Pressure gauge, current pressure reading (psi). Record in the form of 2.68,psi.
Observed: 180,psi
